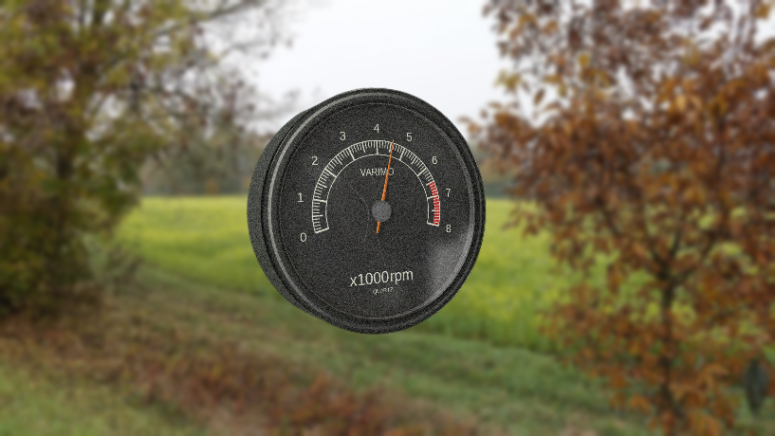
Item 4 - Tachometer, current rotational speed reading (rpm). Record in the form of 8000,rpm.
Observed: 4500,rpm
